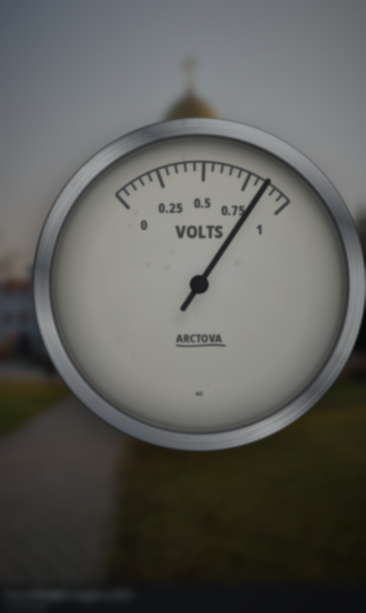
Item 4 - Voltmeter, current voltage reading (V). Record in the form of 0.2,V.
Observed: 0.85,V
